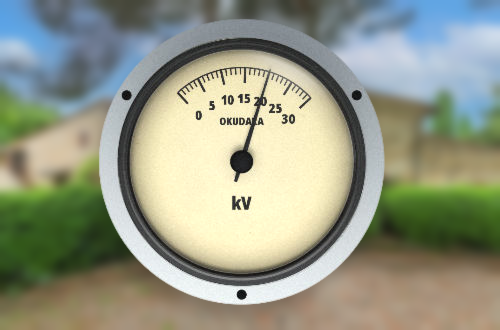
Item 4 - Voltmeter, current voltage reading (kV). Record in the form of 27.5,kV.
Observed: 20,kV
